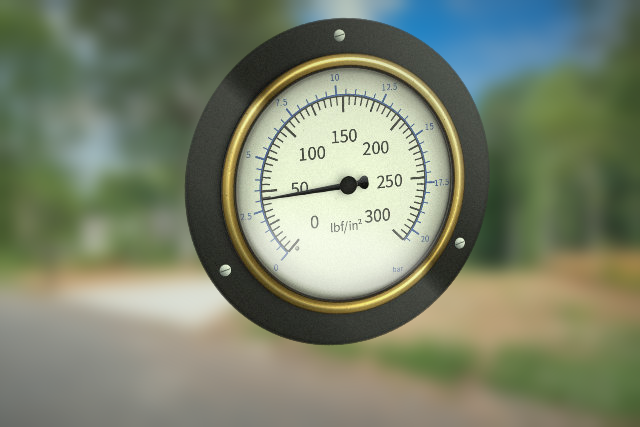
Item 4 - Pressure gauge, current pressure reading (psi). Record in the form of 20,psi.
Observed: 45,psi
